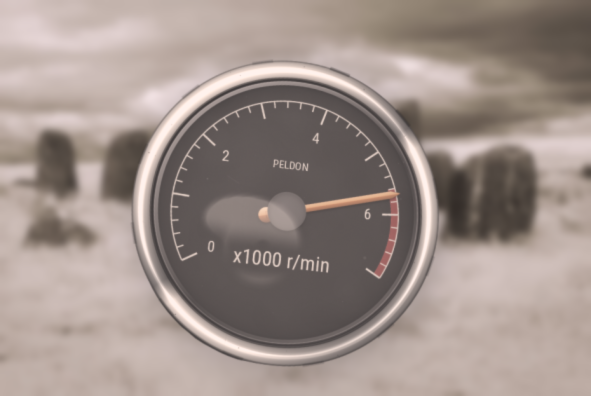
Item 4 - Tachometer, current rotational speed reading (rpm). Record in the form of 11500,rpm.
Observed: 5700,rpm
